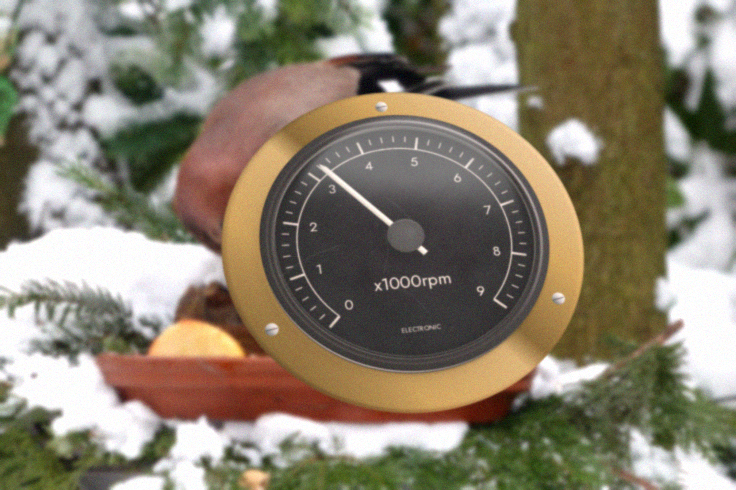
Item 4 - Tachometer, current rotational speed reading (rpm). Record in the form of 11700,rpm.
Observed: 3200,rpm
